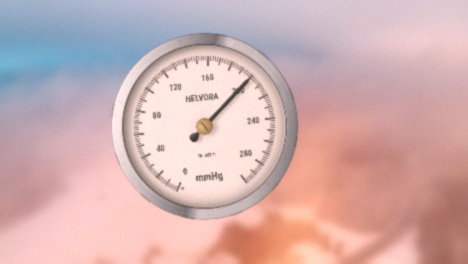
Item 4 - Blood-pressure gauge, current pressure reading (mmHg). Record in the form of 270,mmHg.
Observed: 200,mmHg
